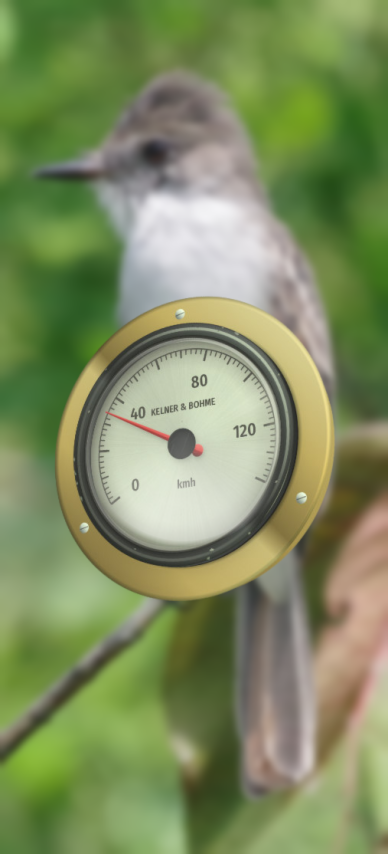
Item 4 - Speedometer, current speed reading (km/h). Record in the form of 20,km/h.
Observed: 34,km/h
